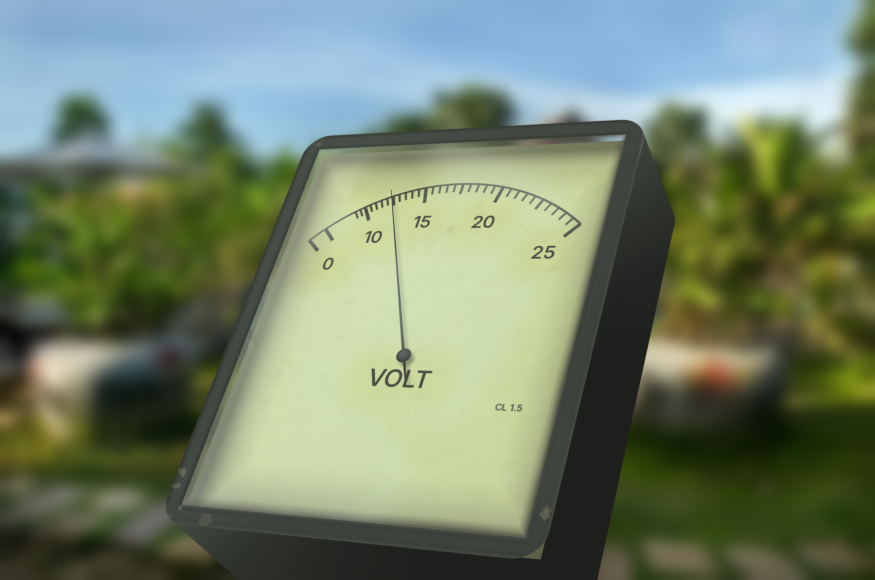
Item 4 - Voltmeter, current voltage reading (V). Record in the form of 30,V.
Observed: 12.5,V
